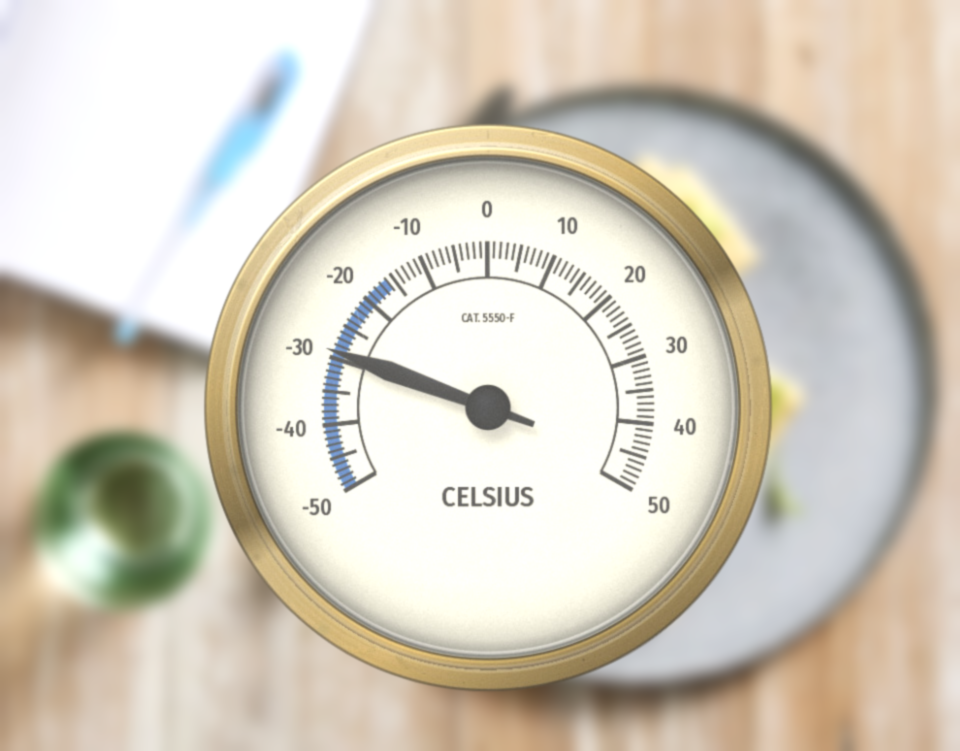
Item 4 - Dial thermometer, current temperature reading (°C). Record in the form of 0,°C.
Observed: -29,°C
